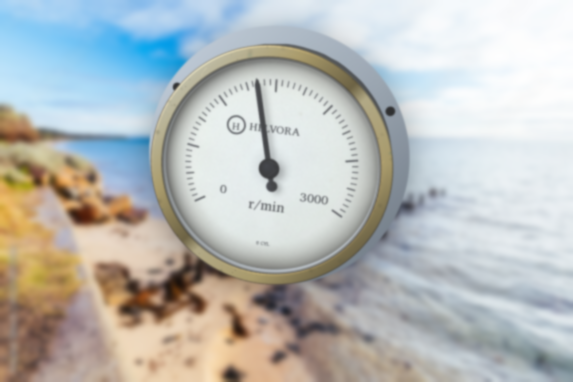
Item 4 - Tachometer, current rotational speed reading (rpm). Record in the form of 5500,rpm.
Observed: 1350,rpm
